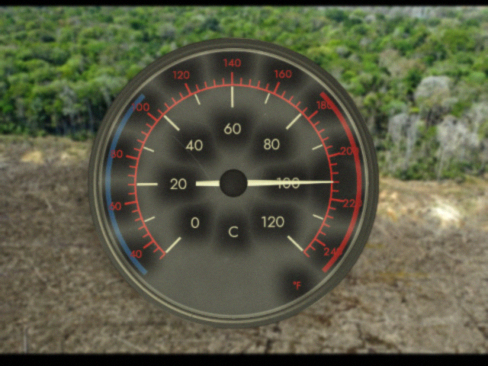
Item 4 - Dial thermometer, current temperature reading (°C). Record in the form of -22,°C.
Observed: 100,°C
